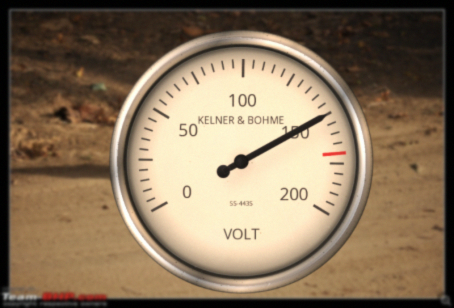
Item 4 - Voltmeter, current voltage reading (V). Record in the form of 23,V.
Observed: 150,V
